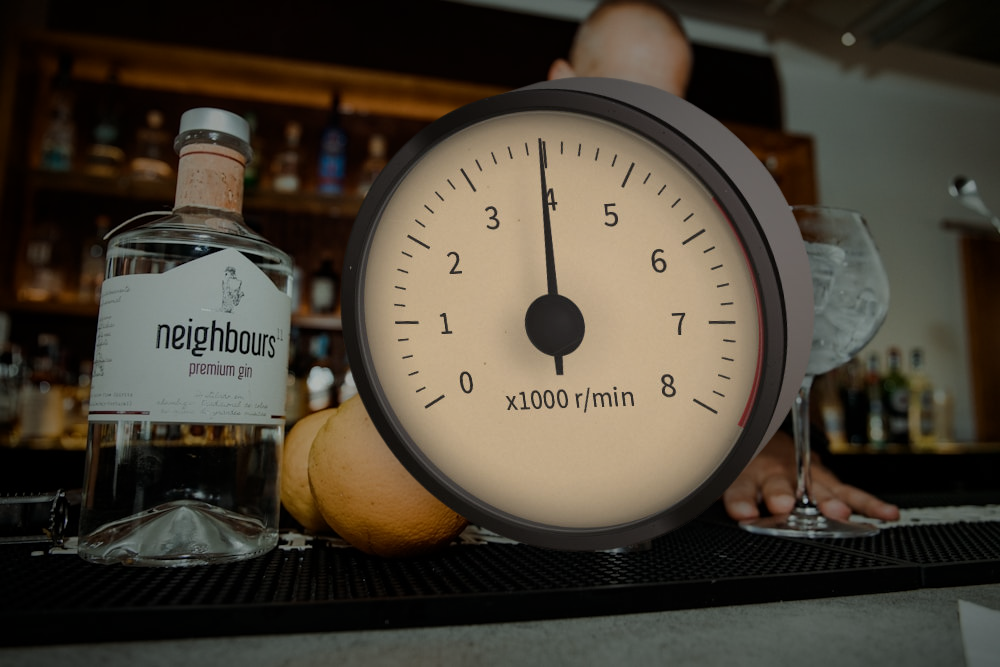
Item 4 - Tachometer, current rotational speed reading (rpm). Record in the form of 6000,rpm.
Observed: 4000,rpm
